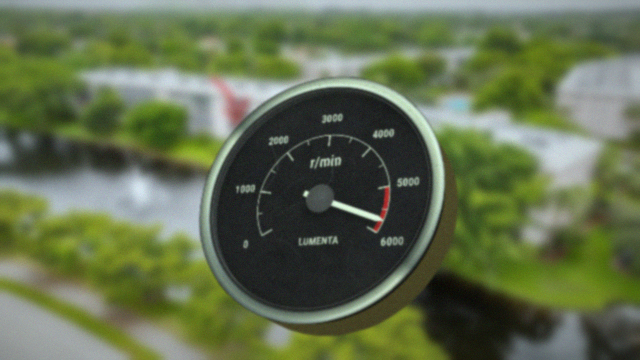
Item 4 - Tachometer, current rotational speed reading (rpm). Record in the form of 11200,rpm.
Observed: 5750,rpm
